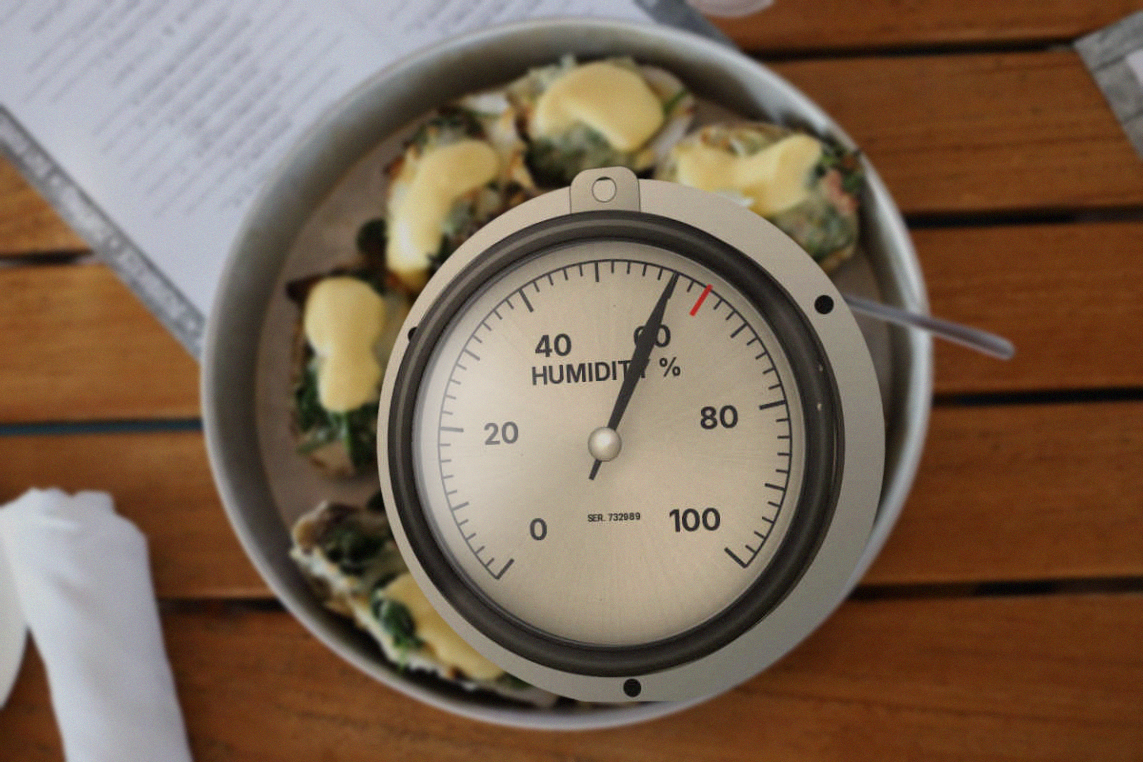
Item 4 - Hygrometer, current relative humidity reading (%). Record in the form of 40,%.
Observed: 60,%
